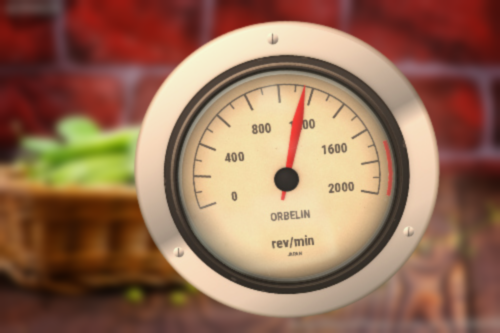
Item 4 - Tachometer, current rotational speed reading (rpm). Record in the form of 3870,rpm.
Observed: 1150,rpm
